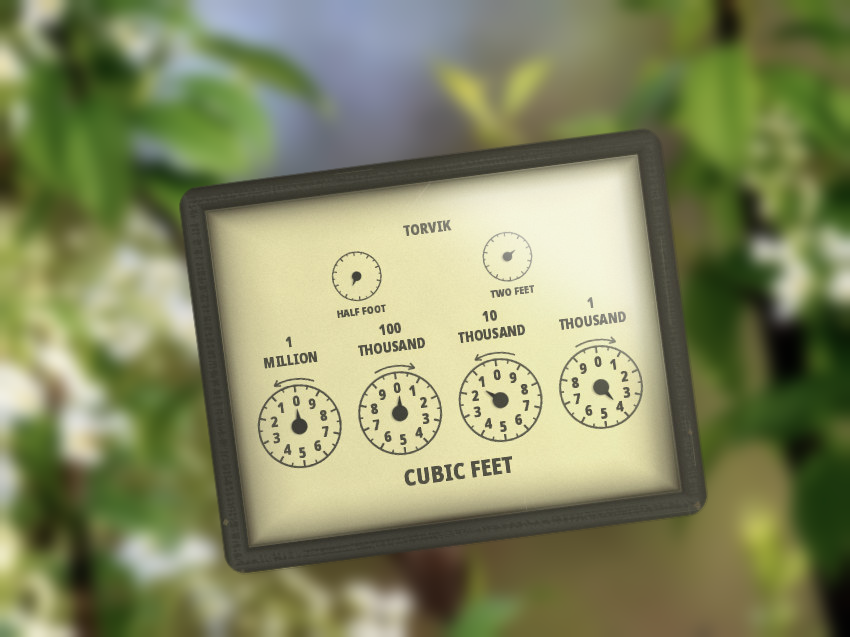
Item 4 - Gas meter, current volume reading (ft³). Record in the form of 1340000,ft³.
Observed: 1400,ft³
